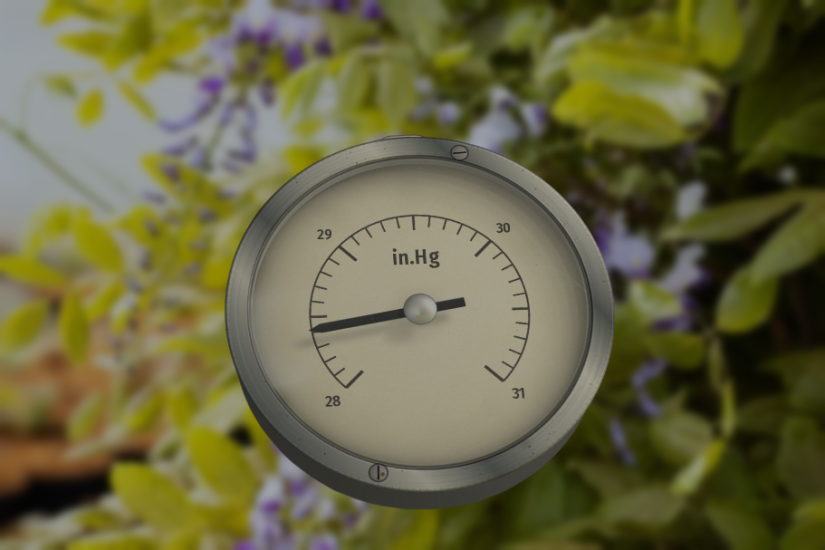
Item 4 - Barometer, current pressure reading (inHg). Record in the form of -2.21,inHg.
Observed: 28.4,inHg
